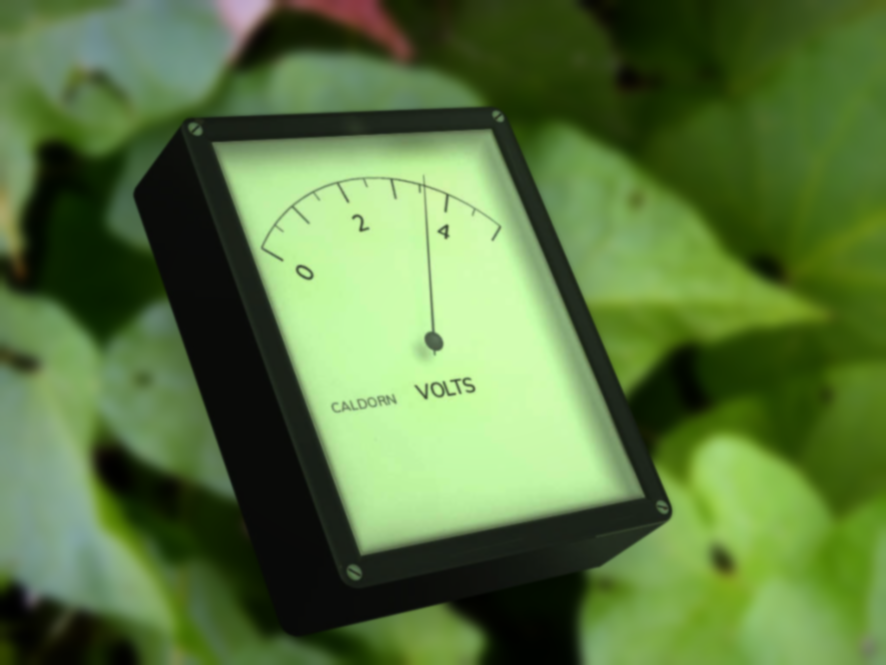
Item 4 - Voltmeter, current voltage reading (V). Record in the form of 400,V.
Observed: 3.5,V
